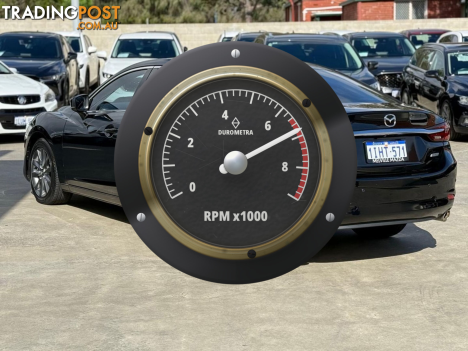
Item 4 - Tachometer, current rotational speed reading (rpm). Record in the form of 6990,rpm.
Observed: 6800,rpm
